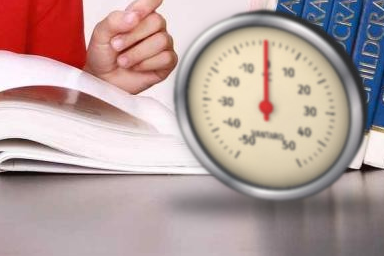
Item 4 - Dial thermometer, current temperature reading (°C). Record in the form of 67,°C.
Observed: 0,°C
